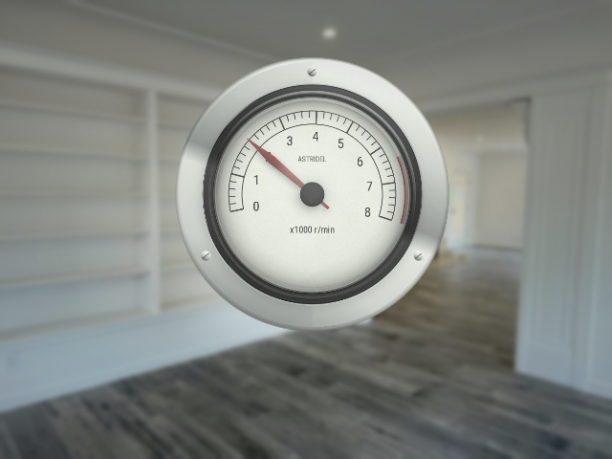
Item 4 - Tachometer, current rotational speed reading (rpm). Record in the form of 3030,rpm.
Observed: 2000,rpm
